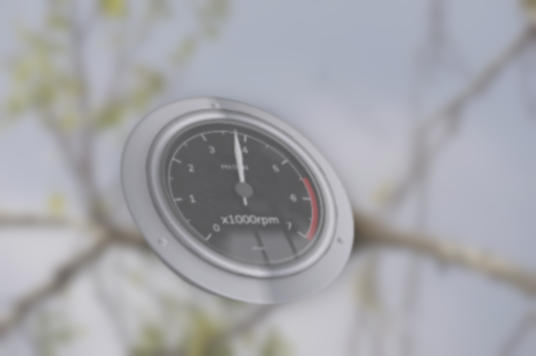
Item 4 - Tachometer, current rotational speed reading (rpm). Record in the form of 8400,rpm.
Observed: 3750,rpm
